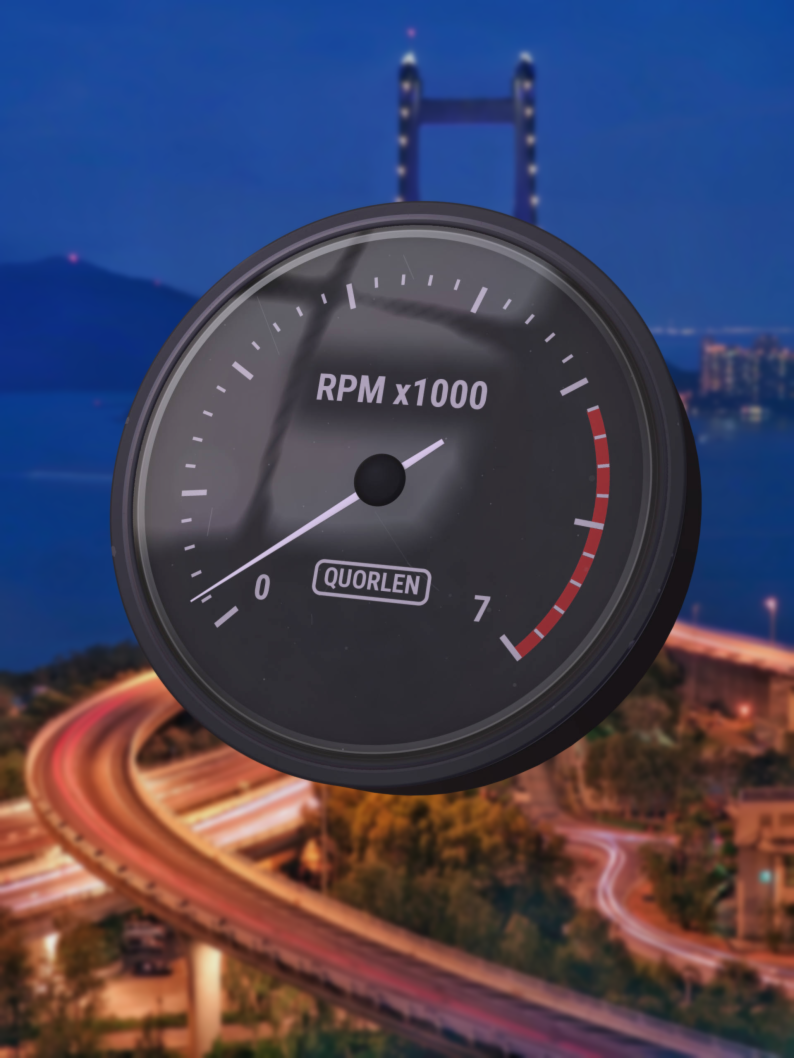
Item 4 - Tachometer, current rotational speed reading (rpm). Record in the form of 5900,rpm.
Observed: 200,rpm
